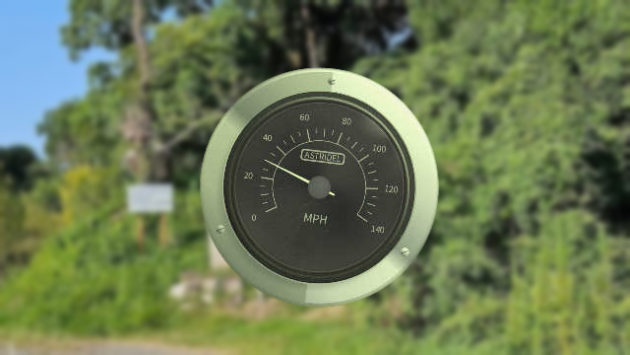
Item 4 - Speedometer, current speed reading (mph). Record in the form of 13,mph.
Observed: 30,mph
